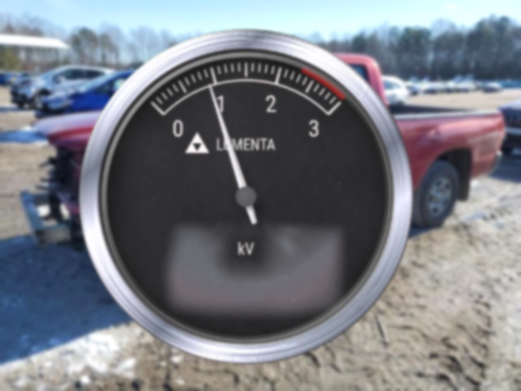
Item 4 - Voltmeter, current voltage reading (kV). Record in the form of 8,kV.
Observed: 0.9,kV
